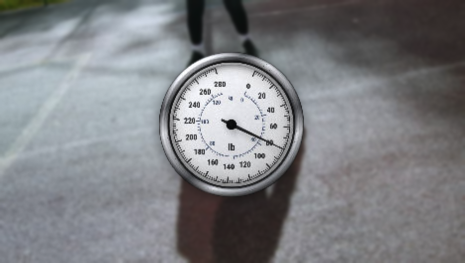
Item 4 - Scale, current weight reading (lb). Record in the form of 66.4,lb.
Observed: 80,lb
